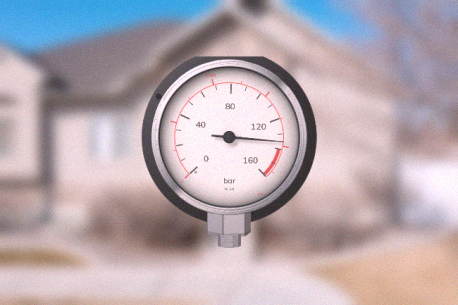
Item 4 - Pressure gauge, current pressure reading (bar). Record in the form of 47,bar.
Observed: 135,bar
